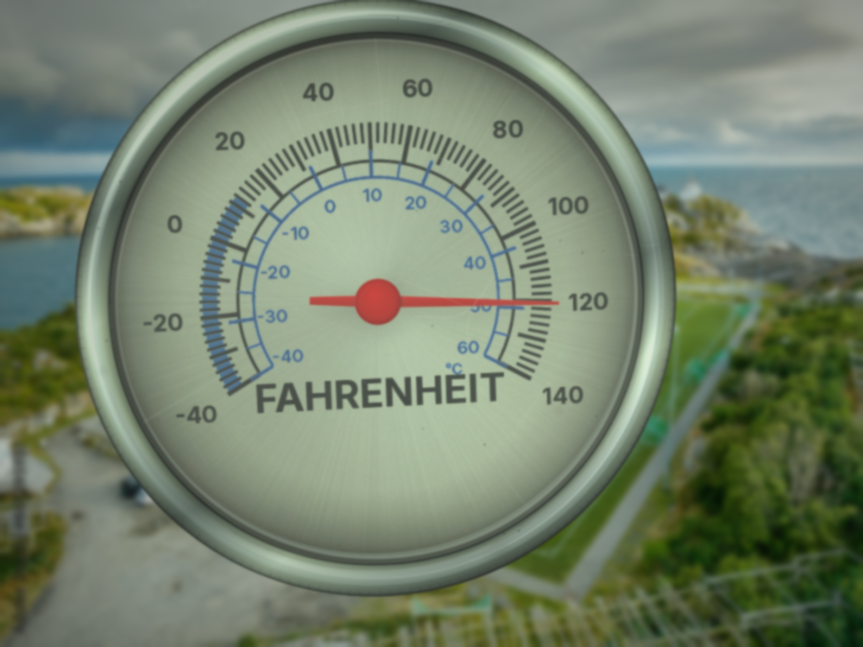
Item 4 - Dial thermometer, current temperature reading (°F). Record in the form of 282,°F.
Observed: 120,°F
